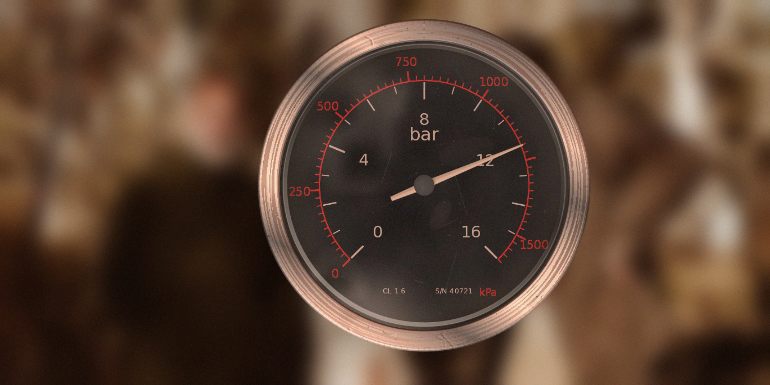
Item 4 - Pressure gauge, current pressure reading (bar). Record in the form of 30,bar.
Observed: 12,bar
